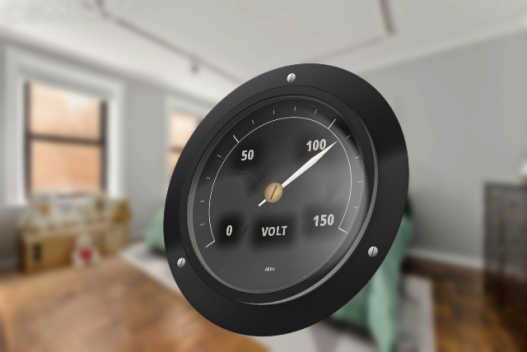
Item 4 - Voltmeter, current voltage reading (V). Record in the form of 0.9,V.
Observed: 110,V
